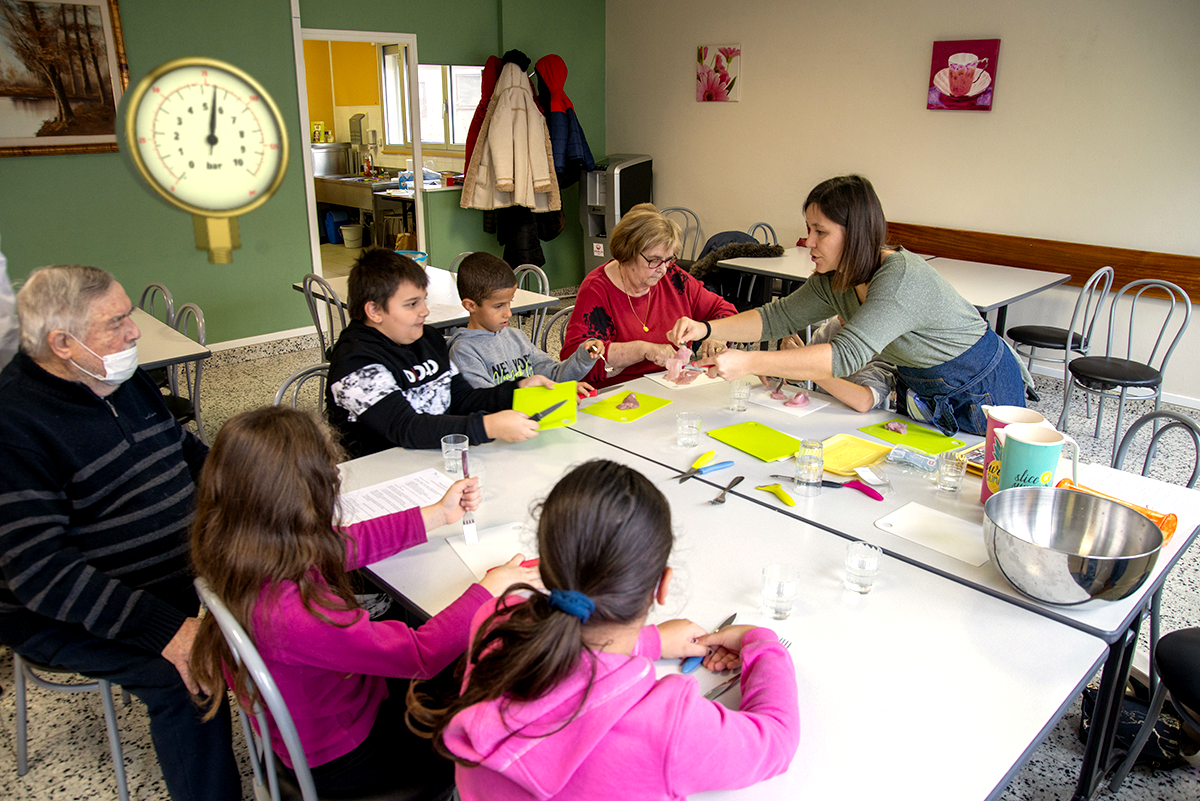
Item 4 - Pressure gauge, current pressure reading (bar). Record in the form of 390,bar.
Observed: 5.5,bar
